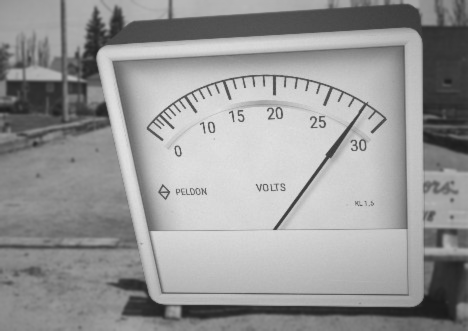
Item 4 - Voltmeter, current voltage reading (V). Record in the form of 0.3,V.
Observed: 28,V
